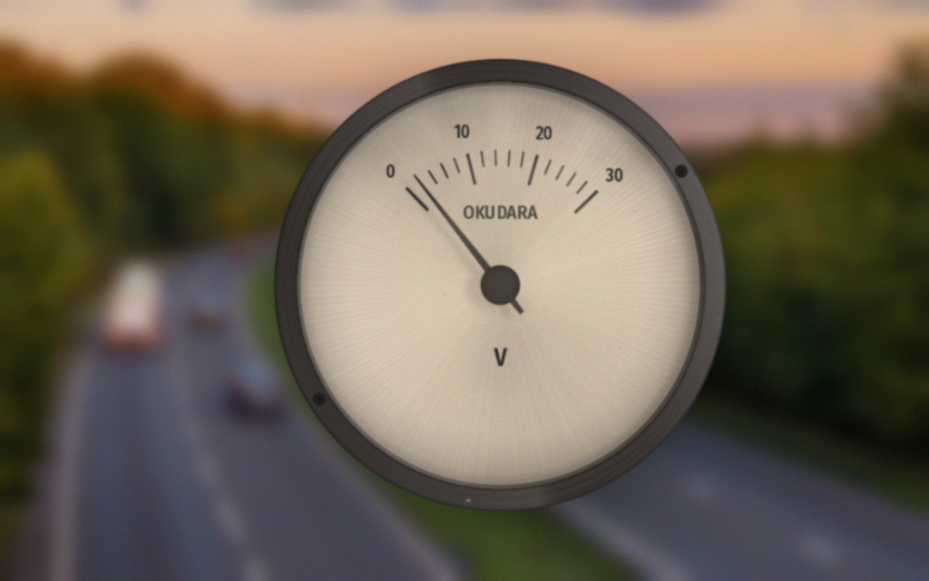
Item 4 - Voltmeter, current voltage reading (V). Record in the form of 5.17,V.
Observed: 2,V
